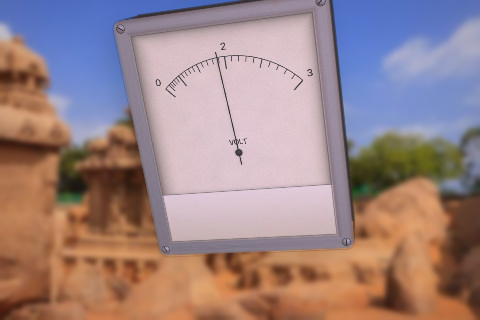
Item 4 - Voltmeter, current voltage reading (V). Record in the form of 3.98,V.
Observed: 1.9,V
